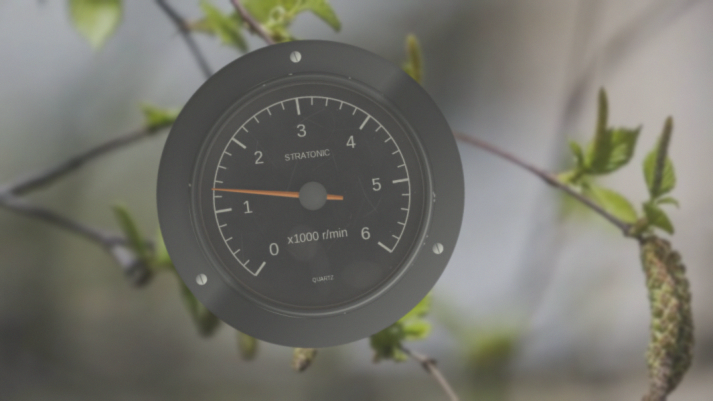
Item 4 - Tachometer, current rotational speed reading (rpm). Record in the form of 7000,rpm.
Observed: 1300,rpm
